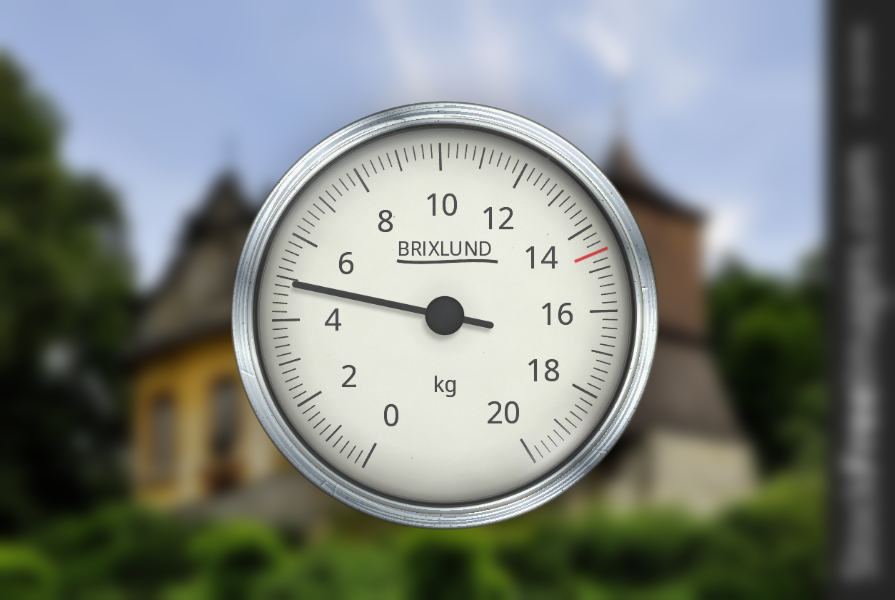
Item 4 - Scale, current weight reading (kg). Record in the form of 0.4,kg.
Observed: 4.9,kg
